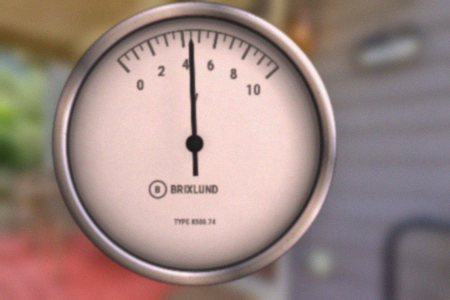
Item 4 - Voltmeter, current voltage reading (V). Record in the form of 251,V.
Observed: 4.5,V
